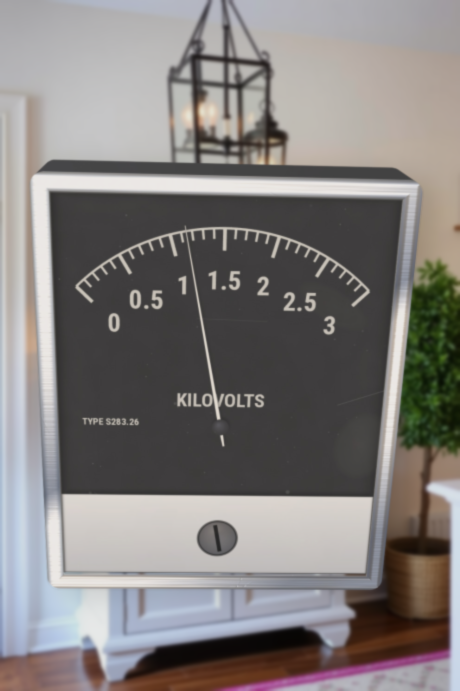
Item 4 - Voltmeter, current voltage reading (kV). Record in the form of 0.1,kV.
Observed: 1.15,kV
